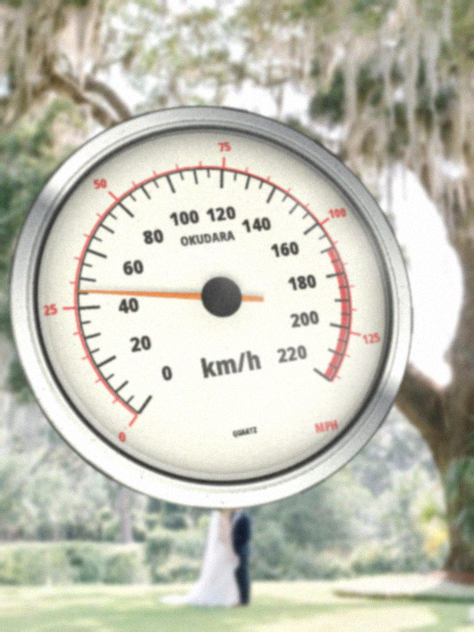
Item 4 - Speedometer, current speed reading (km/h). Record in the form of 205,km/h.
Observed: 45,km/h
